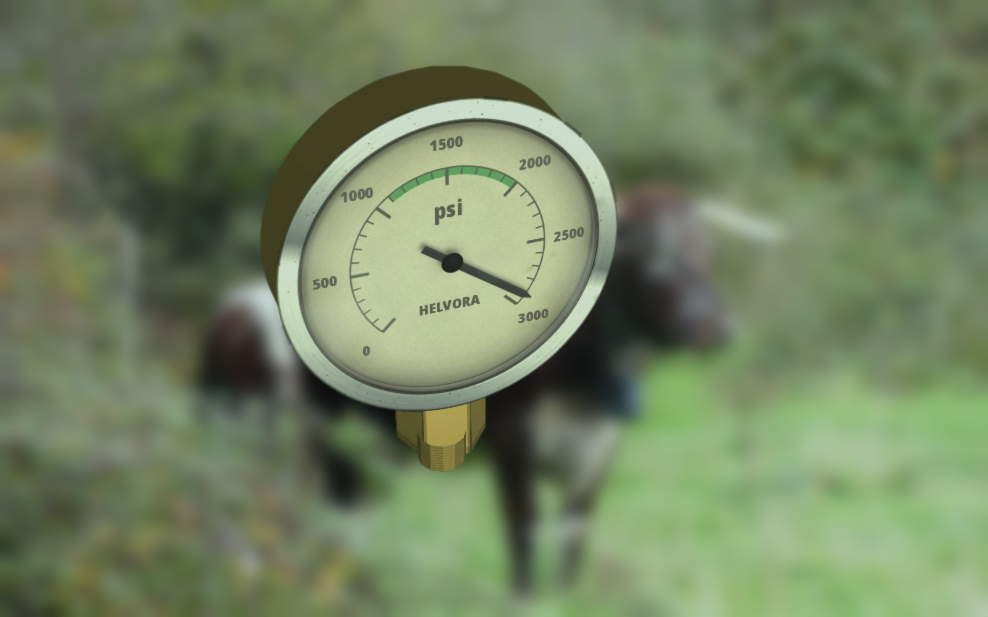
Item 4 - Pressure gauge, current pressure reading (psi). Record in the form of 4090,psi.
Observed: 2900,psi
